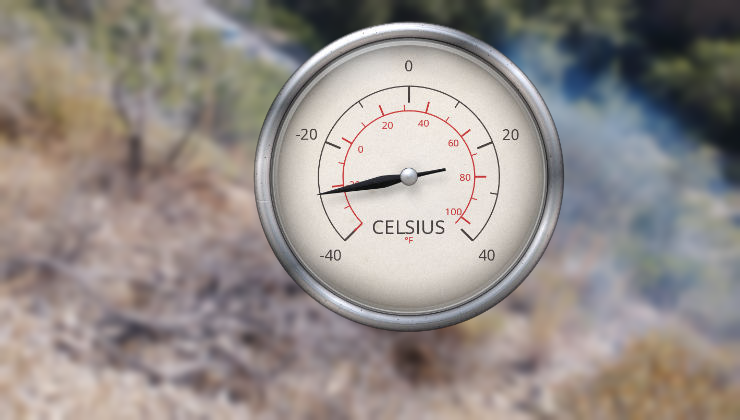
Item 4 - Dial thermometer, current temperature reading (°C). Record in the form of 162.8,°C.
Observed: -30,°C
